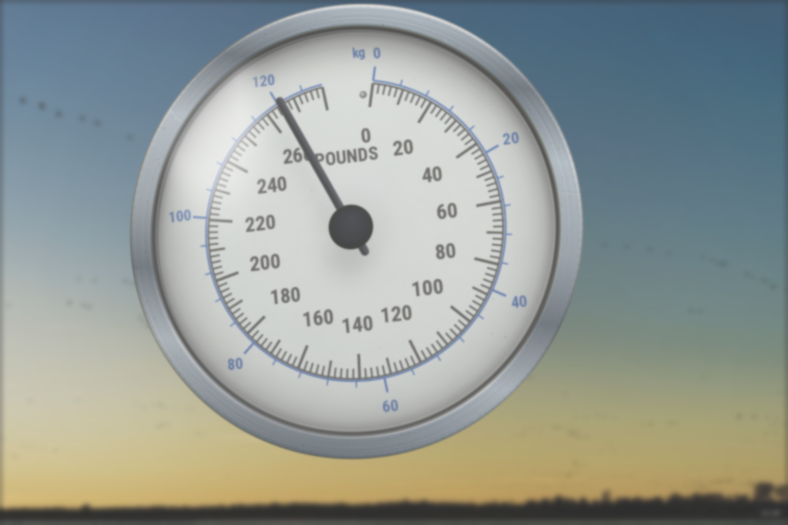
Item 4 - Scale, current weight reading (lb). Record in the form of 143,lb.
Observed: 266,lb
